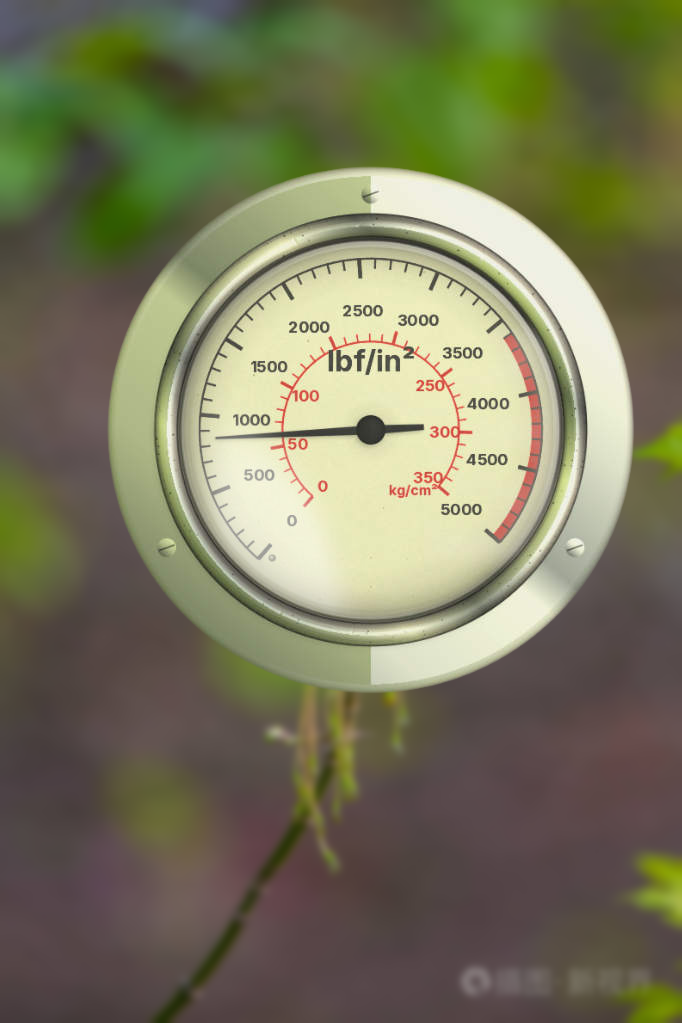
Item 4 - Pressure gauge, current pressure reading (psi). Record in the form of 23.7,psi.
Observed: 850,psi
